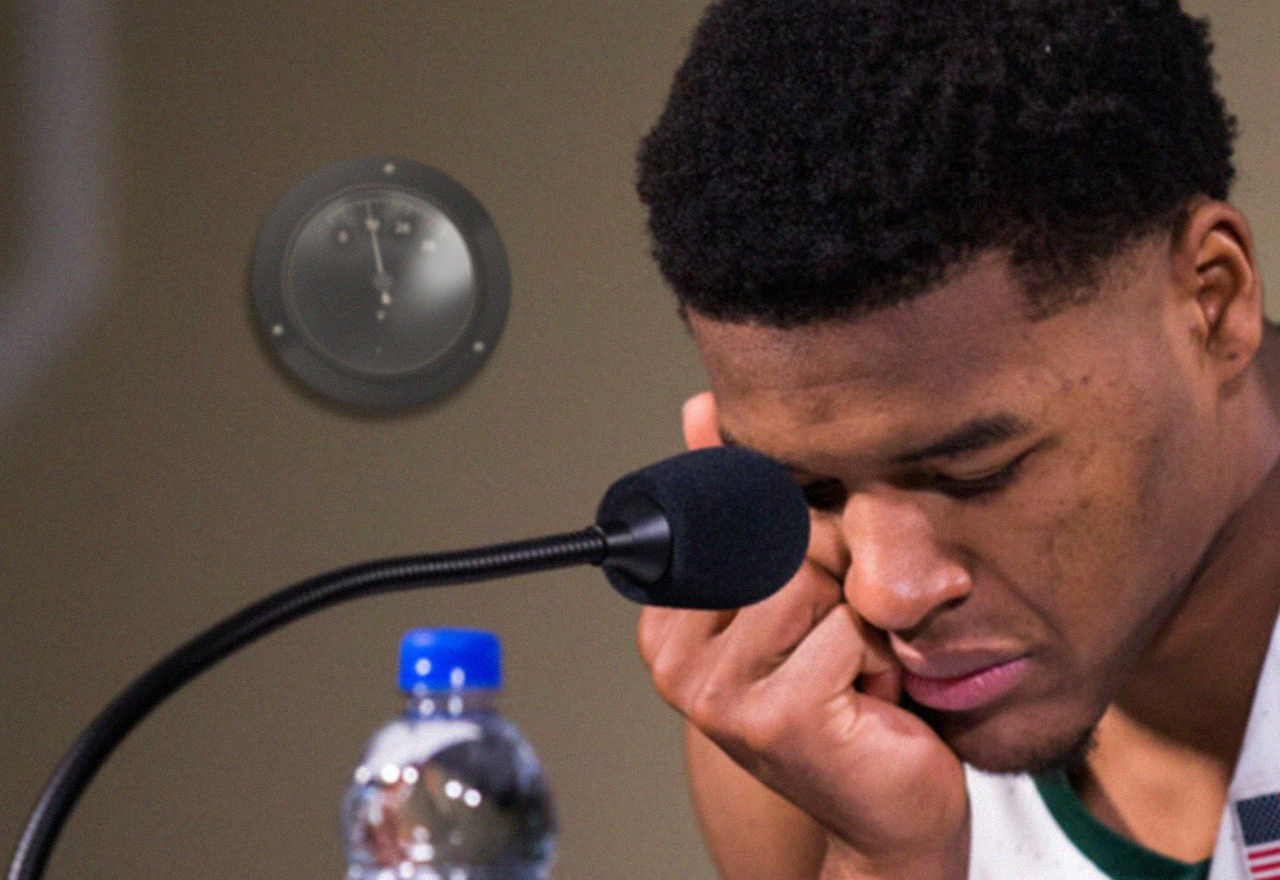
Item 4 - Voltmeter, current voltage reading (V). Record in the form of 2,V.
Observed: 10,V
